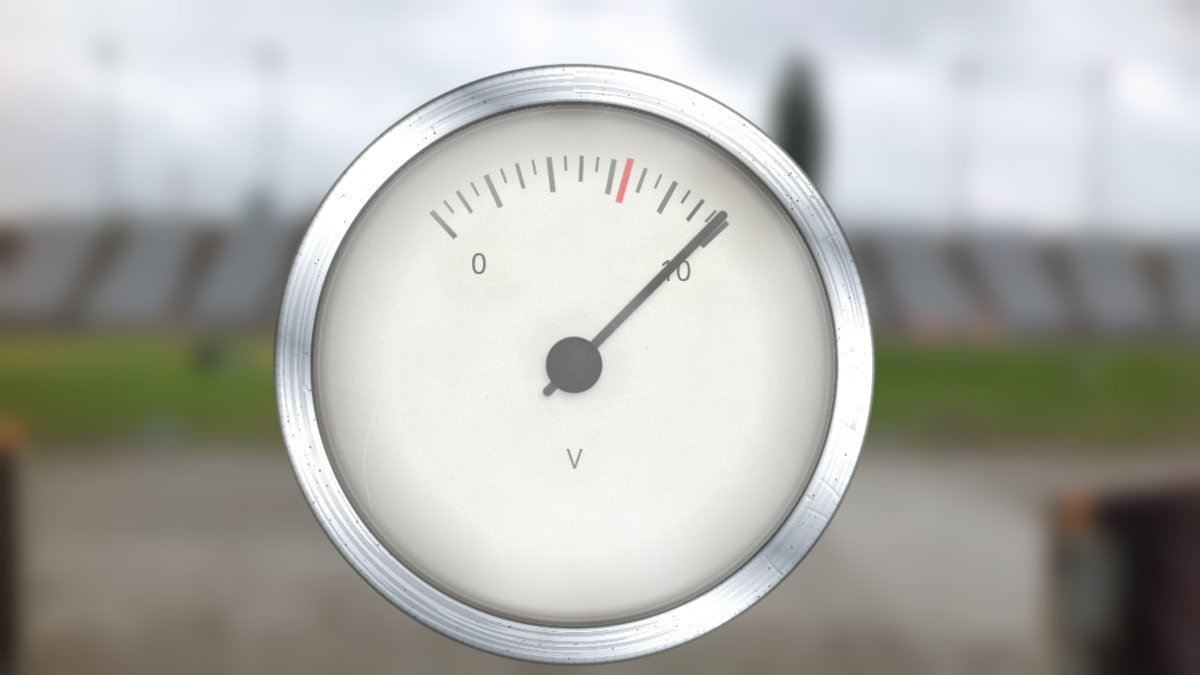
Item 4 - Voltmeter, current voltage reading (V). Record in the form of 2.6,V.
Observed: 9.75,V
